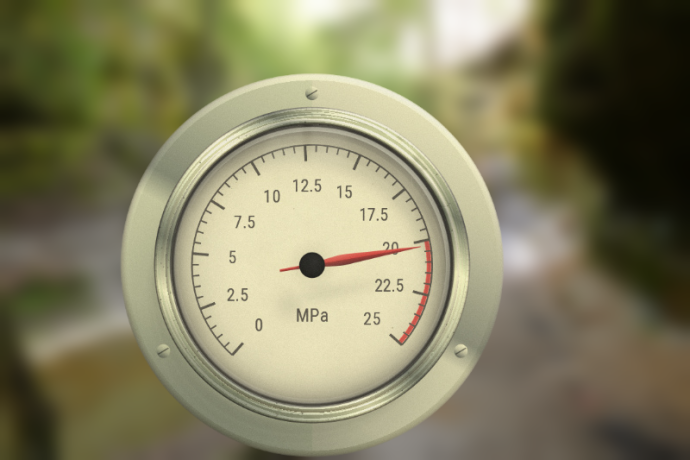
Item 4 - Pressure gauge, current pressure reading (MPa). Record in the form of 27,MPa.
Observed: 20.25,MPa
